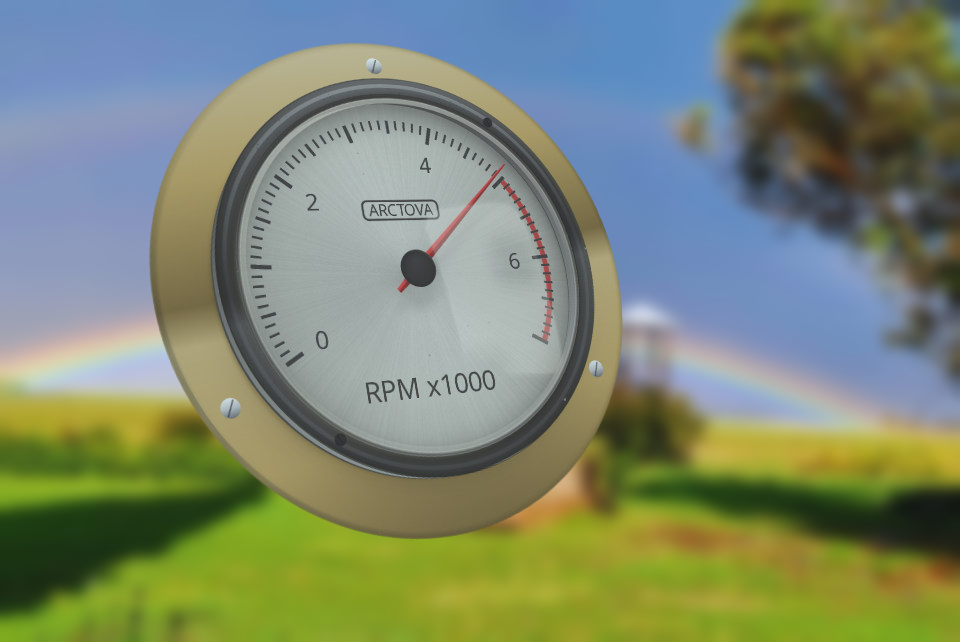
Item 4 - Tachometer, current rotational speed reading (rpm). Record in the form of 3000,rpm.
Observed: 4900,rpm
